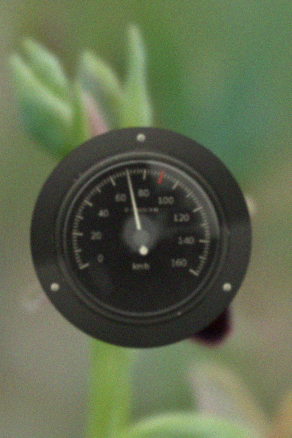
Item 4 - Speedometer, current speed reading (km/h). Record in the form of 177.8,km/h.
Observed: 70,km/h
